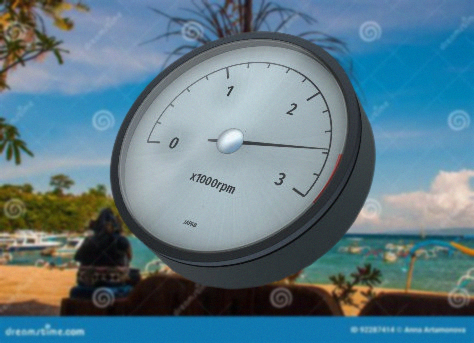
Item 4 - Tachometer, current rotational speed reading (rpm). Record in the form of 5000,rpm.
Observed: 2600,rpm
